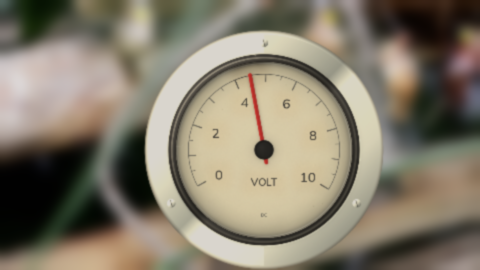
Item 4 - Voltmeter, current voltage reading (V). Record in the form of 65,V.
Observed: 4.5,V
